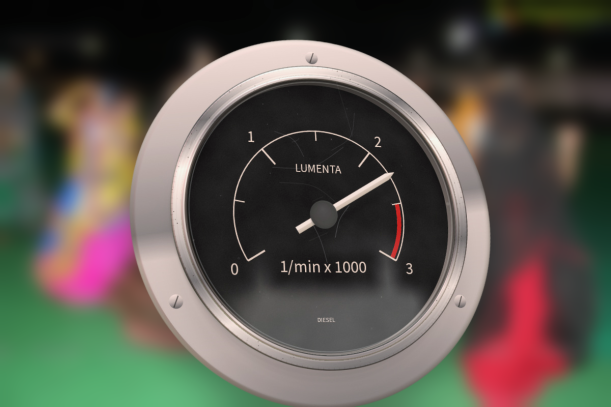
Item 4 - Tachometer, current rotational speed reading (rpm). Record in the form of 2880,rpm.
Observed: 2250,rpm
